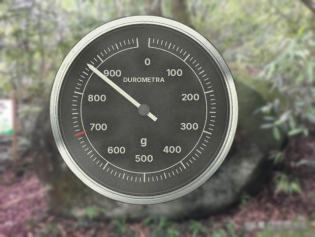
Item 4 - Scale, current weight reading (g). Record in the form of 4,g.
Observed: 870,g
